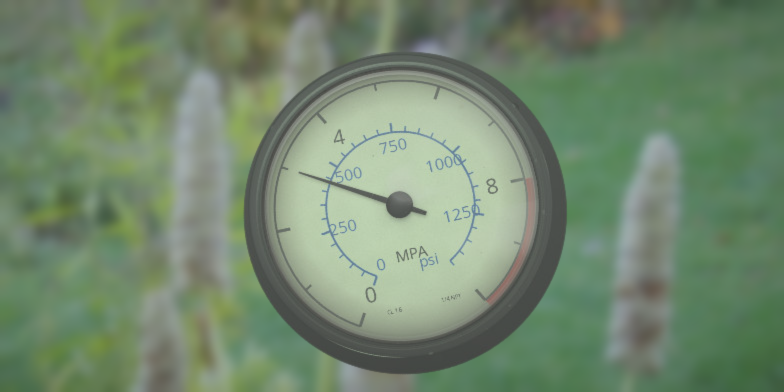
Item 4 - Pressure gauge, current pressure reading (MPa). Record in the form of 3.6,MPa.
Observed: 3,MPa
